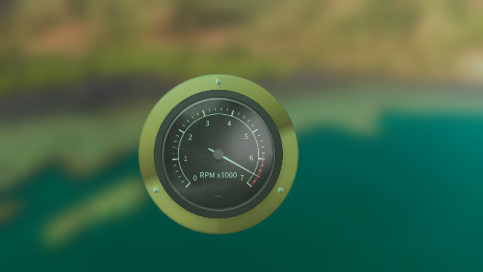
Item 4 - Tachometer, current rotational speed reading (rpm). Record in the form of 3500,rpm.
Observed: 6600,rpm
